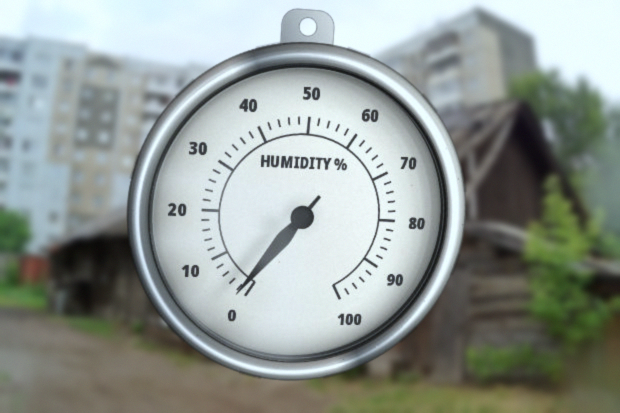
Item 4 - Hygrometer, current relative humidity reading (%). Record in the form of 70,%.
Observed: 2,%
